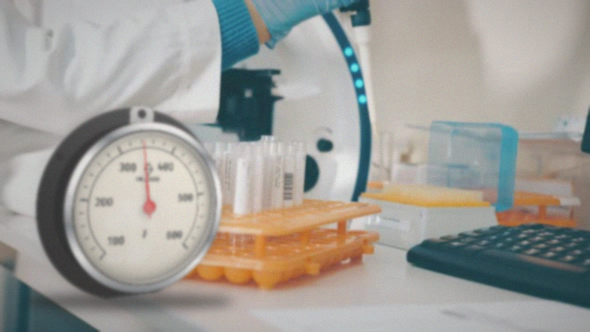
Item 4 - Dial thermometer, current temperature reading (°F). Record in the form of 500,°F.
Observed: 340,°F
